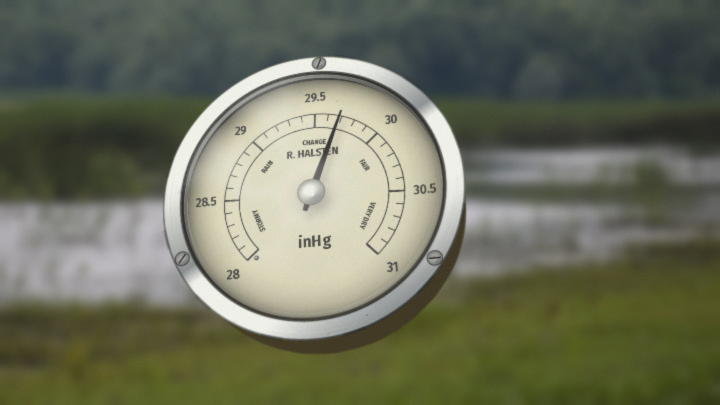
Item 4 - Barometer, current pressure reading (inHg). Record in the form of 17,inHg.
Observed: 29.7,inHg
